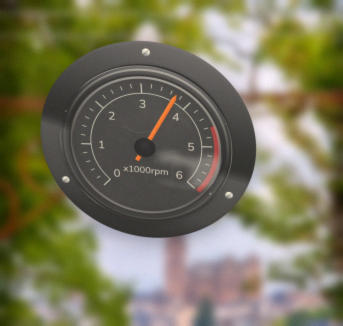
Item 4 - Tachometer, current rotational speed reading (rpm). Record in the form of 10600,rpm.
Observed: 3700,rpm
